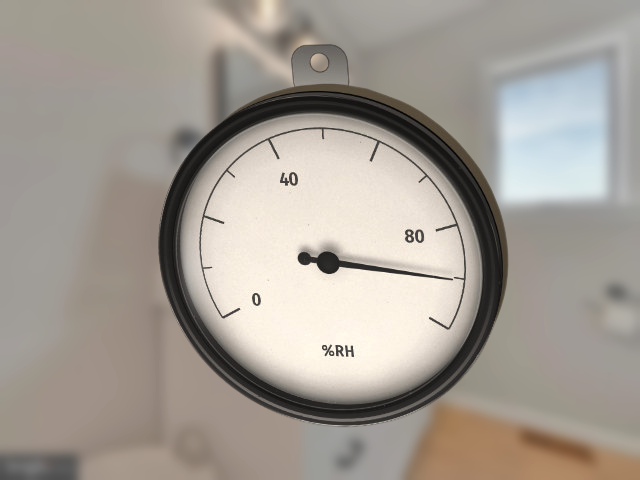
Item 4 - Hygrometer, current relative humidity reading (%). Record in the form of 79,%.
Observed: 90,%
